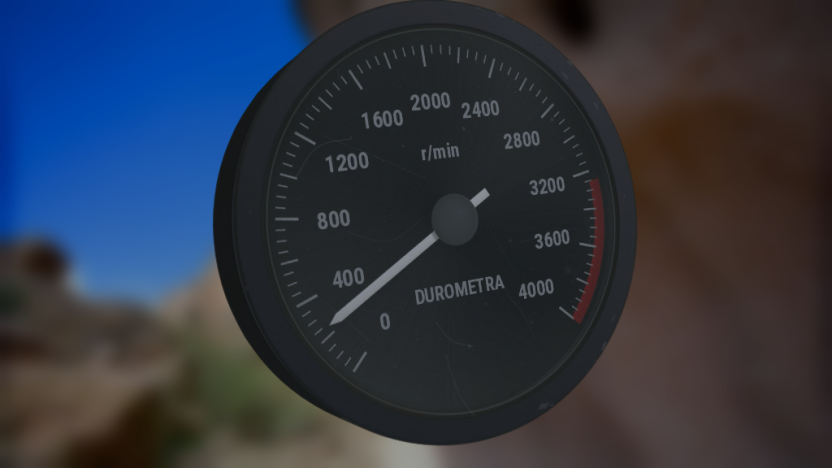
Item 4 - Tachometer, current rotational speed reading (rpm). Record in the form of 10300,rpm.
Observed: 250,rpm
